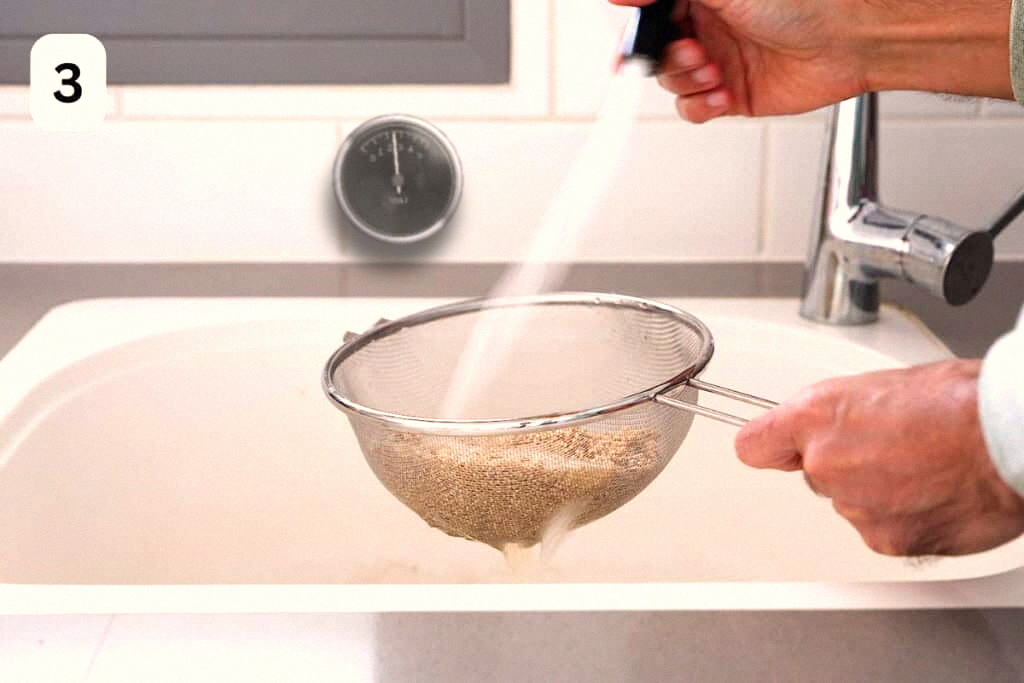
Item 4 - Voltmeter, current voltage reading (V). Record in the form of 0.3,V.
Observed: 2.5,V
